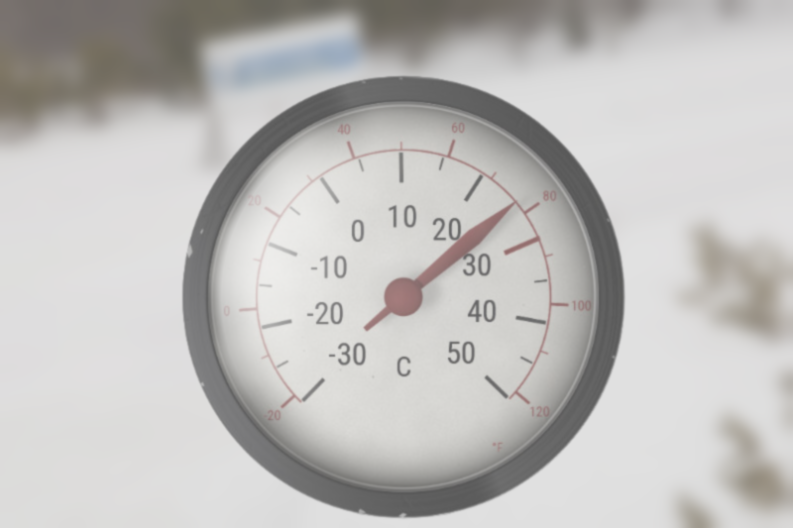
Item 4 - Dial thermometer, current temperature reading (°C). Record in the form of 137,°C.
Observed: 25,°C
